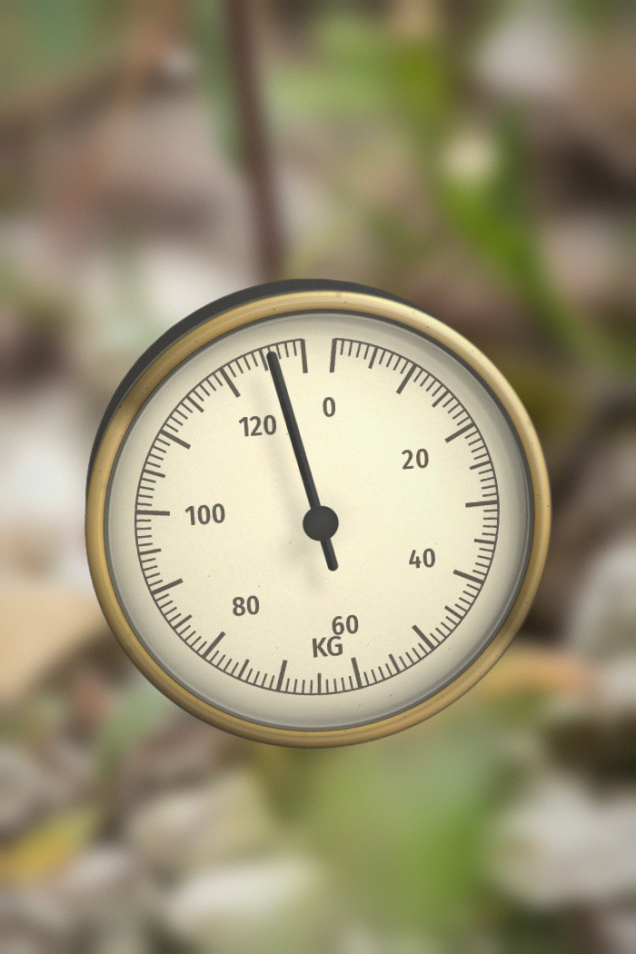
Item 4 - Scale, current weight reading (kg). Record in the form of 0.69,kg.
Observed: 126,kg
